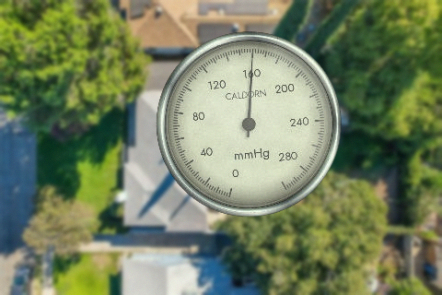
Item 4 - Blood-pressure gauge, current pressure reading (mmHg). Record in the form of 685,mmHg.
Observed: 160,mmHg
